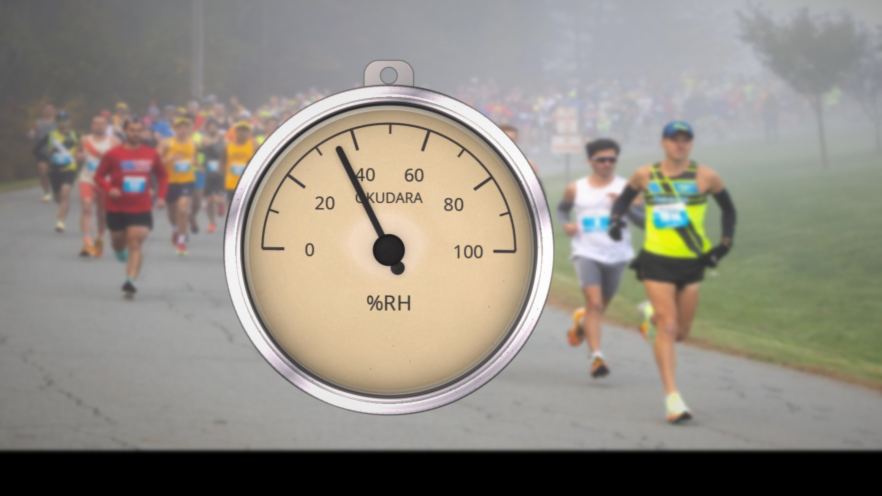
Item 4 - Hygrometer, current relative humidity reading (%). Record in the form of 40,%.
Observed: 35,%
